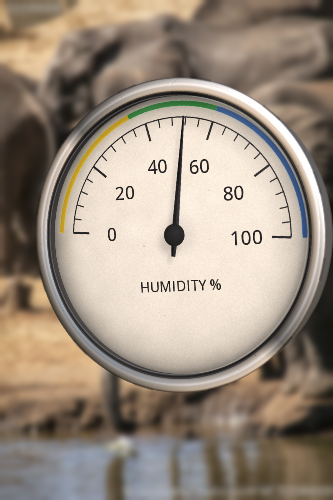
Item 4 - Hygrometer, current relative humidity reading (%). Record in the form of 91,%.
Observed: 52,%
